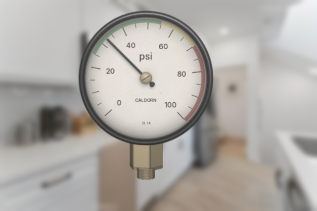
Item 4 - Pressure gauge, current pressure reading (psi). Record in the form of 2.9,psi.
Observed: 32.5,psi
